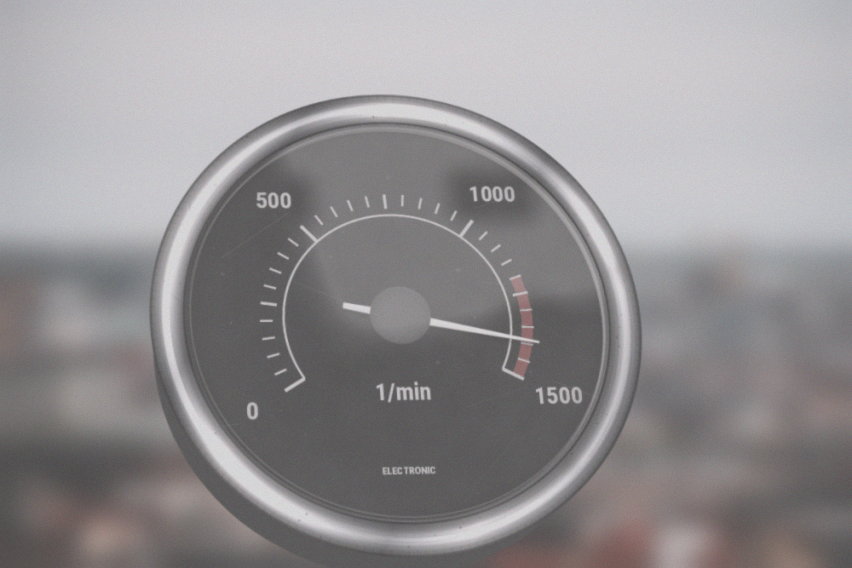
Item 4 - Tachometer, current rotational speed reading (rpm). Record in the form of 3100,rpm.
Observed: 1400,rpm
